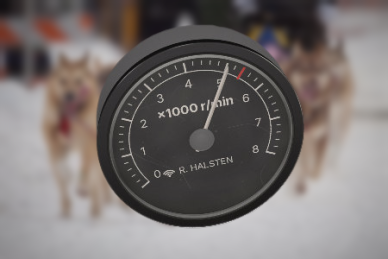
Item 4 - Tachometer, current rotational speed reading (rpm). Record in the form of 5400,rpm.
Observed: 5000,rpm
